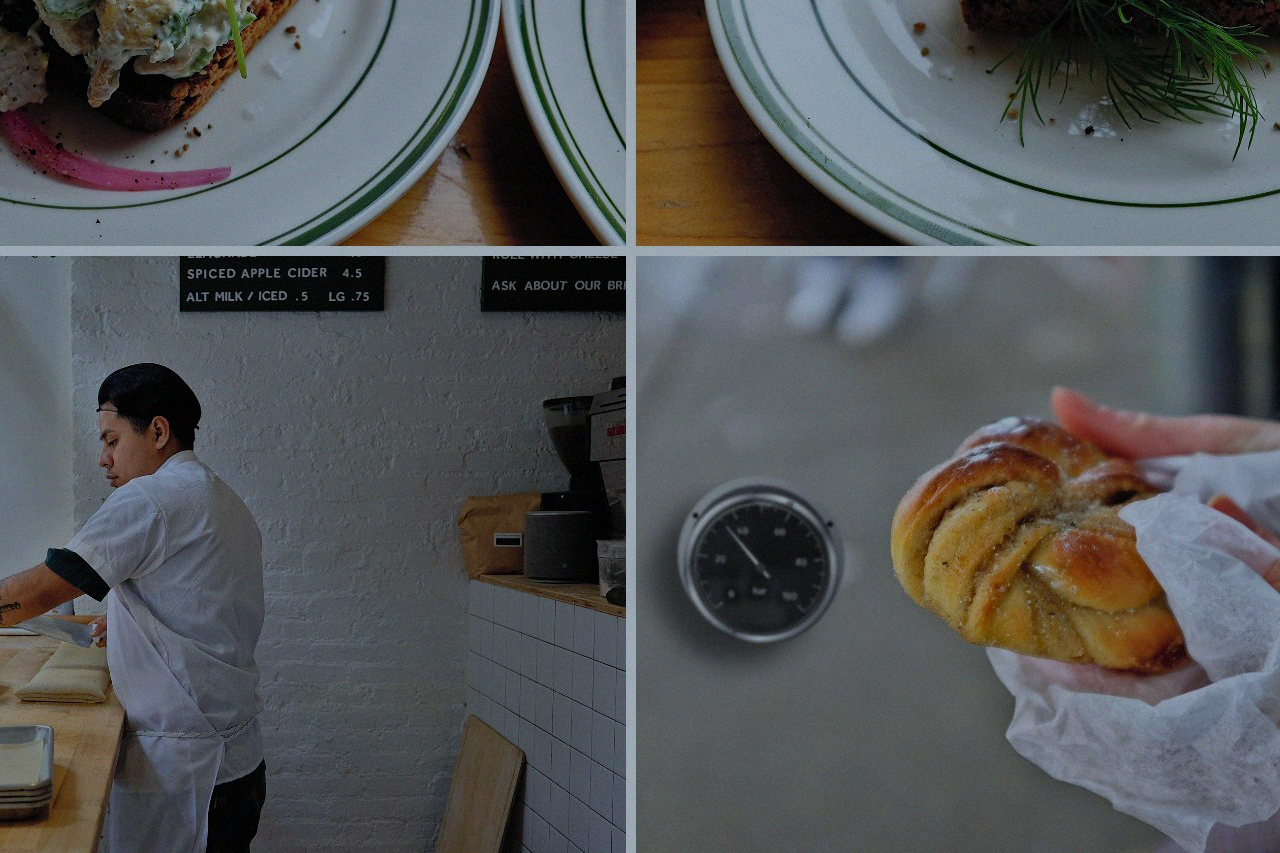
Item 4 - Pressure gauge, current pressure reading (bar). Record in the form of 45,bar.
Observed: 35,bar
